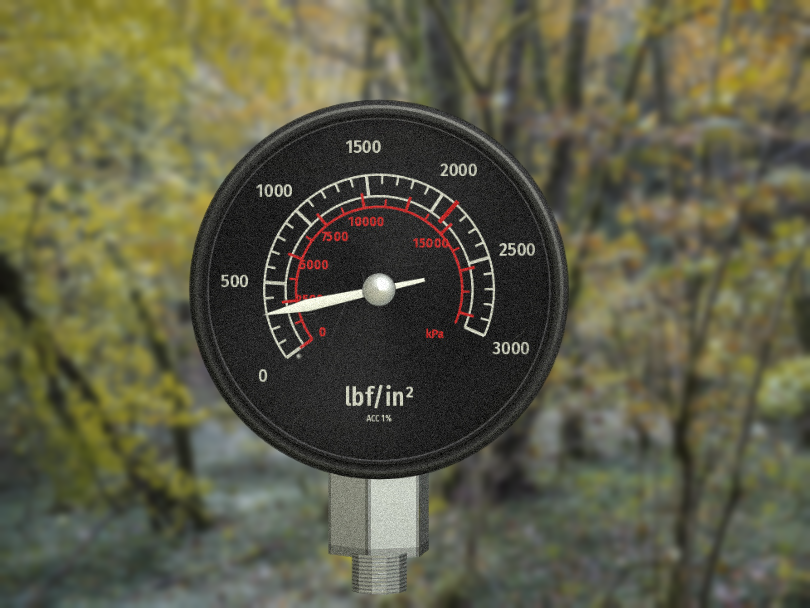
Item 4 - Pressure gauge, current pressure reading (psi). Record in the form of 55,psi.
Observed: 300,psi
